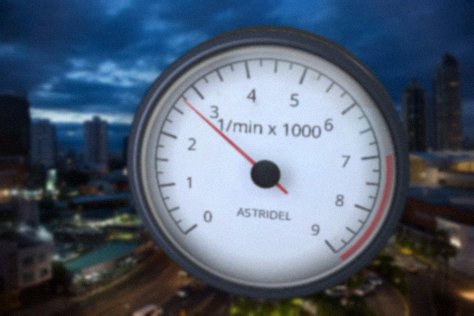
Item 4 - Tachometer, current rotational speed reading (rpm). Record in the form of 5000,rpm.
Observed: 2750,rpm
